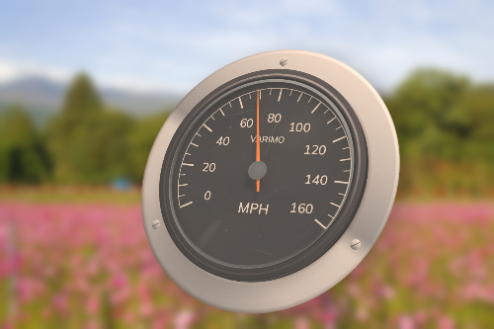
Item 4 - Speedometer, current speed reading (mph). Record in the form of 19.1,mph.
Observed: 70,mph
